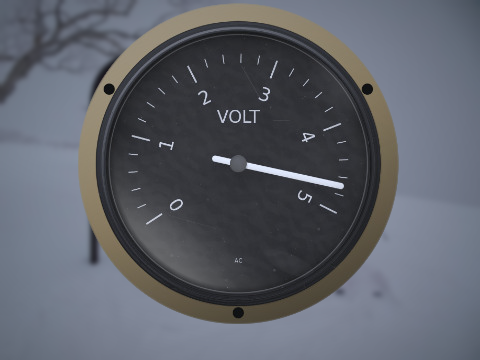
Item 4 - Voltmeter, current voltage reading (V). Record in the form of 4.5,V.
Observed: 4.7,V
